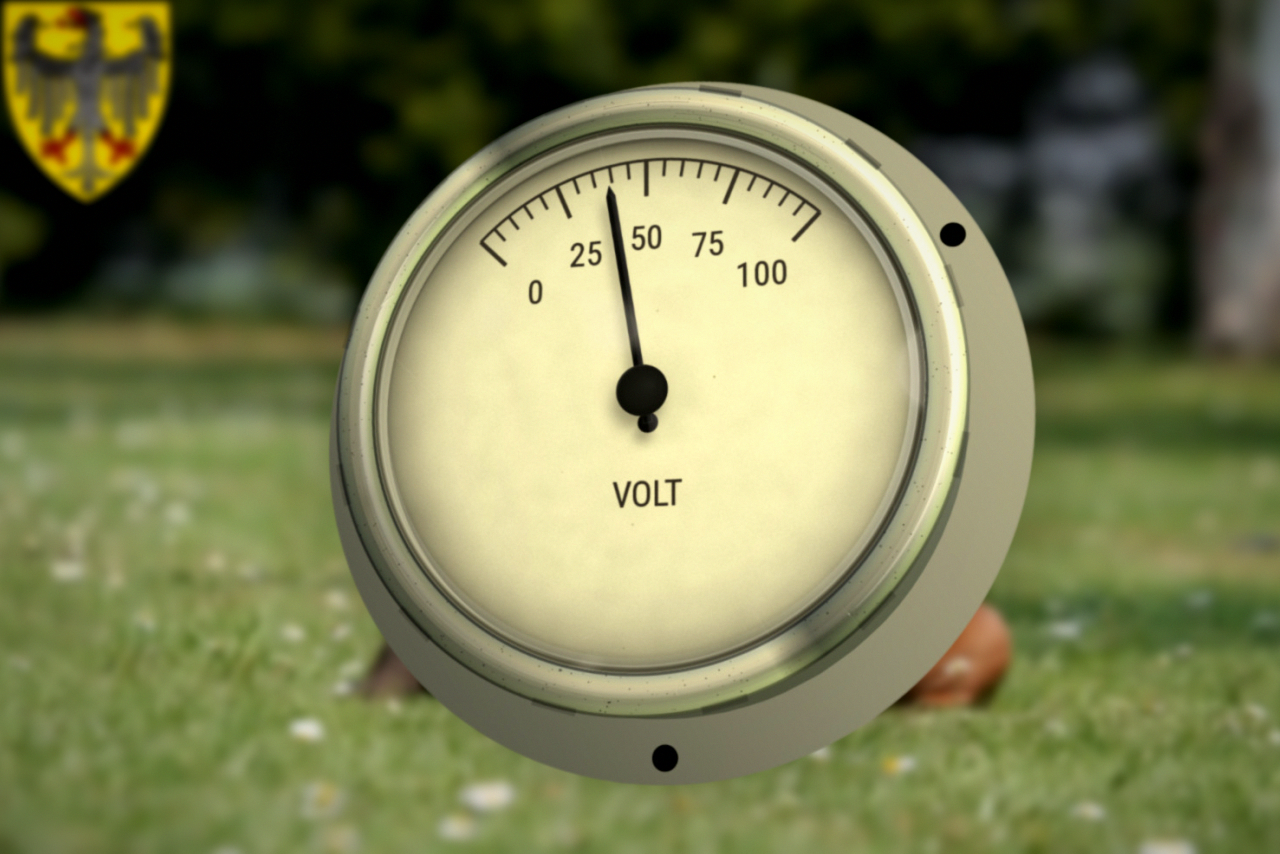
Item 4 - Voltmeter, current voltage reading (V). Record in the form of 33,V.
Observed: 40,V
